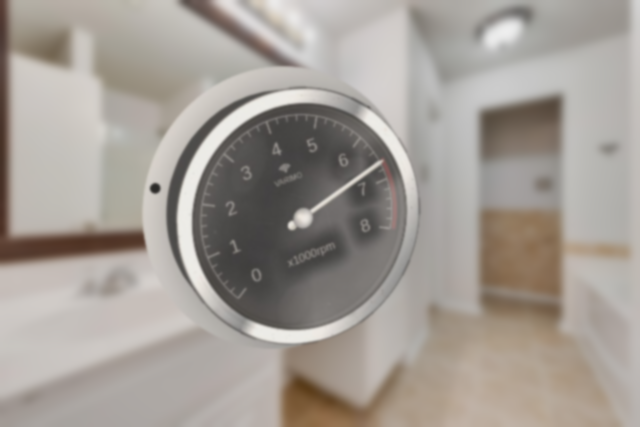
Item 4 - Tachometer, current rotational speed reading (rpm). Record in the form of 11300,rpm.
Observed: 6600,rpm
